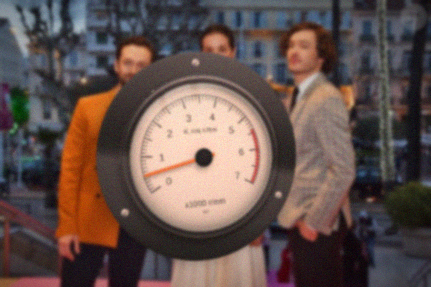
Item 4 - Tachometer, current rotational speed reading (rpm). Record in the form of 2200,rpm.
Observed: 500,rpm
